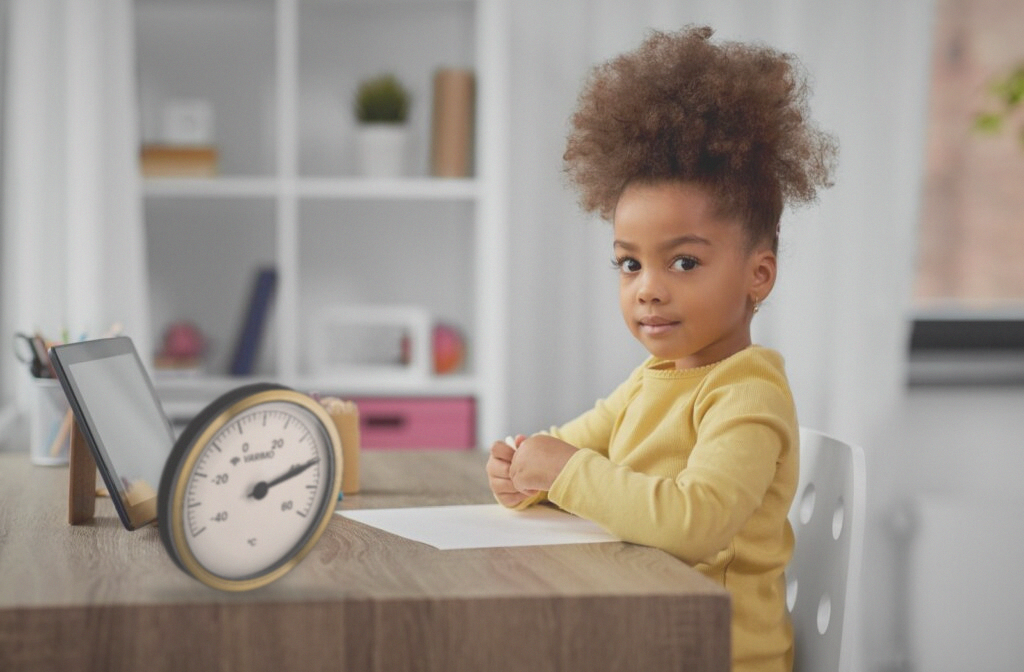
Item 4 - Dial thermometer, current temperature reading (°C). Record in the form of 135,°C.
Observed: 40,°C
